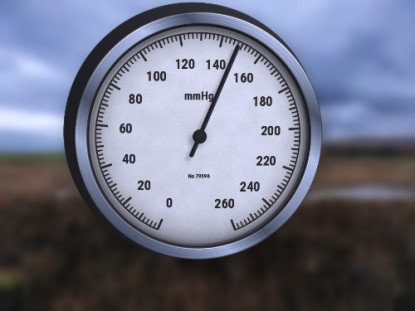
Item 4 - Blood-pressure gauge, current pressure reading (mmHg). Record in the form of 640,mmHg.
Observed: 148,mmHg
